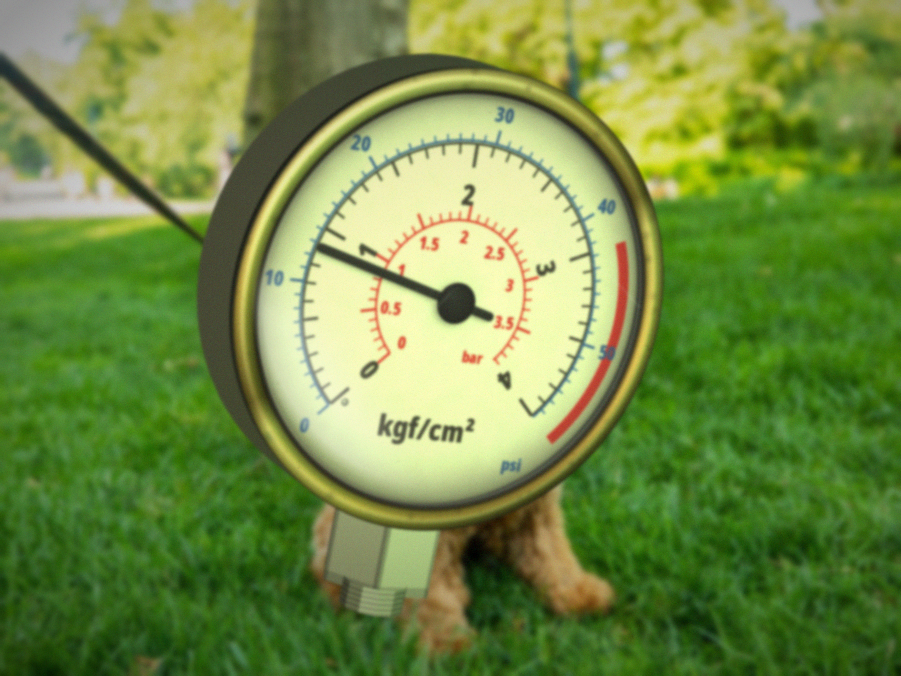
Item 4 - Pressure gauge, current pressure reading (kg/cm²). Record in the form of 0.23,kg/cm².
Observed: 0.9,kg/cm²
